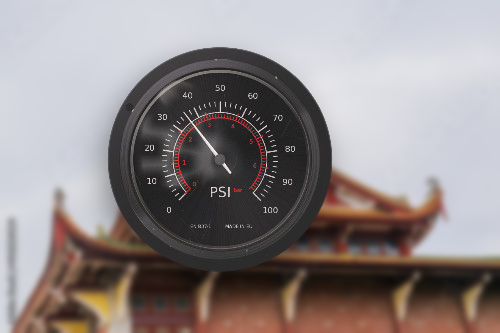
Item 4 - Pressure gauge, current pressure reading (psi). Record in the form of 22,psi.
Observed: 36,psi
